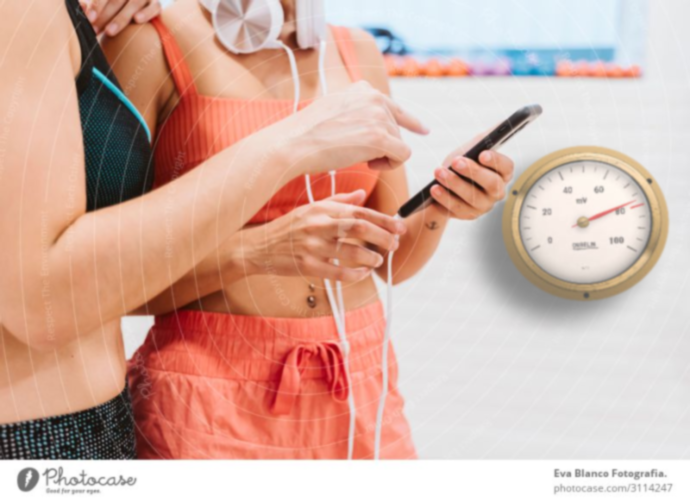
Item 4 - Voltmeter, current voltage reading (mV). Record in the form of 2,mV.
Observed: 77.5,mV
